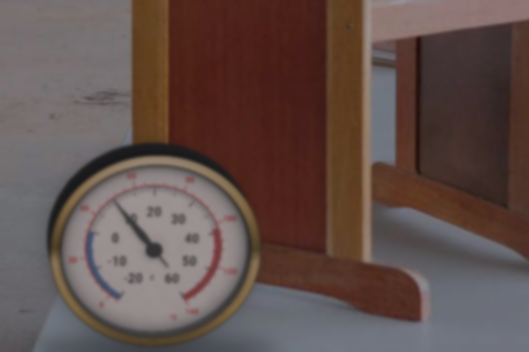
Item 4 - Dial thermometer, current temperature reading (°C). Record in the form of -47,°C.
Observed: 10,°C
